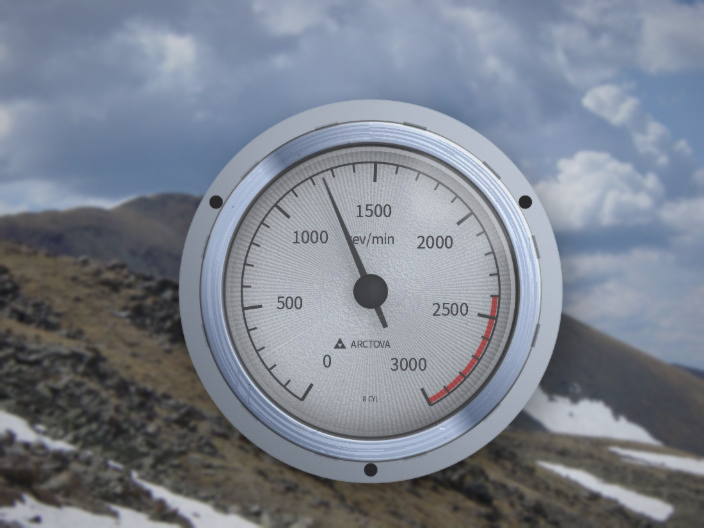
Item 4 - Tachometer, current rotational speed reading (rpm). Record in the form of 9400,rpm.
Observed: 1250,rpm
